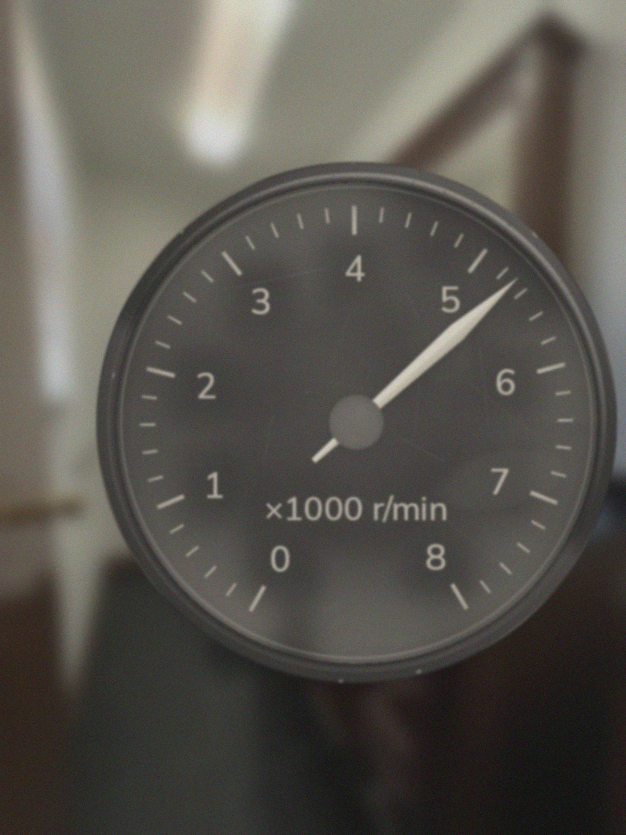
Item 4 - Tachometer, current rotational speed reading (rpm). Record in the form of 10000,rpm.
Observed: 5300,rpm
